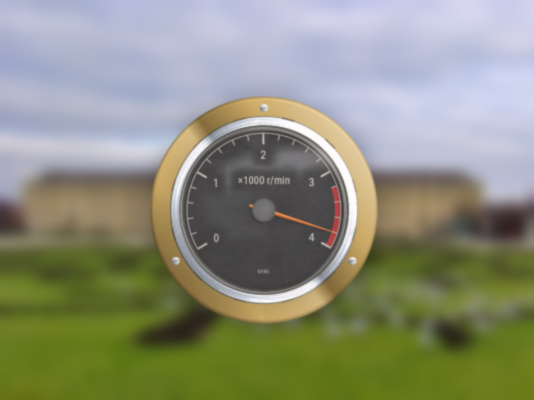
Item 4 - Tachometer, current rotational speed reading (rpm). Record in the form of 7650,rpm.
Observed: 3800,rpm
